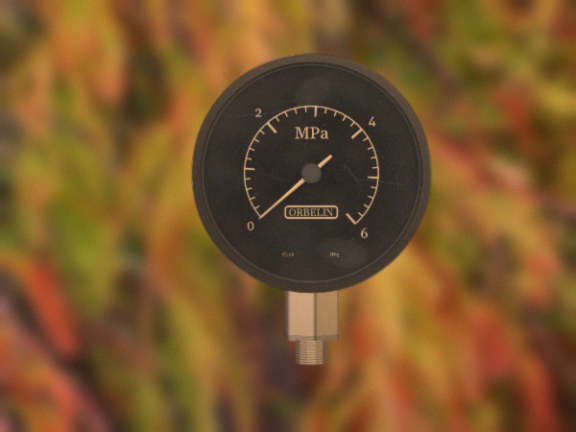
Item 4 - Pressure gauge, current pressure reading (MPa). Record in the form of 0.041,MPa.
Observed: 0,MPa
